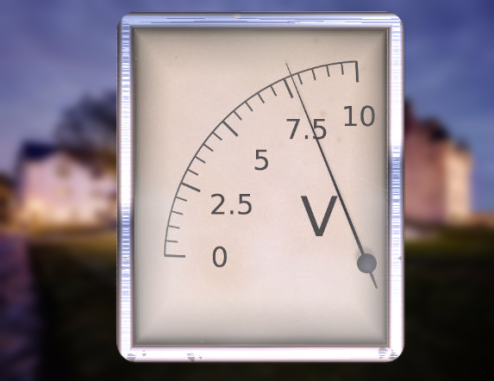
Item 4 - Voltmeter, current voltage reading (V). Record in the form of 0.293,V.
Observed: 7.75,V
